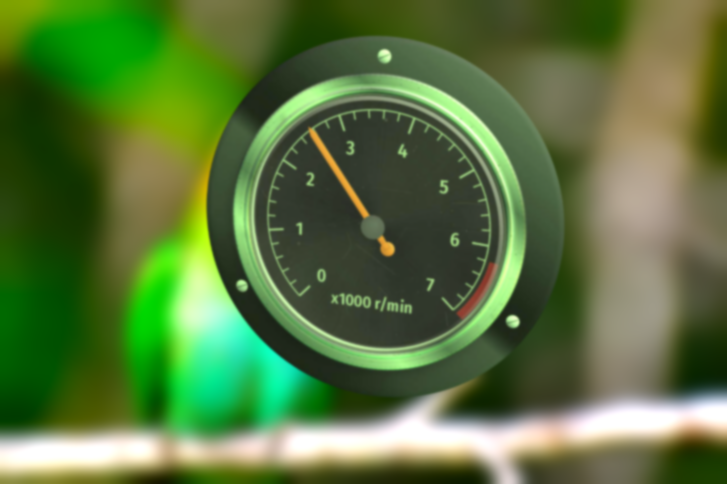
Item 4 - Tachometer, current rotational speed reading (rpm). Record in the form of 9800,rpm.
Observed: 2600,rpm
